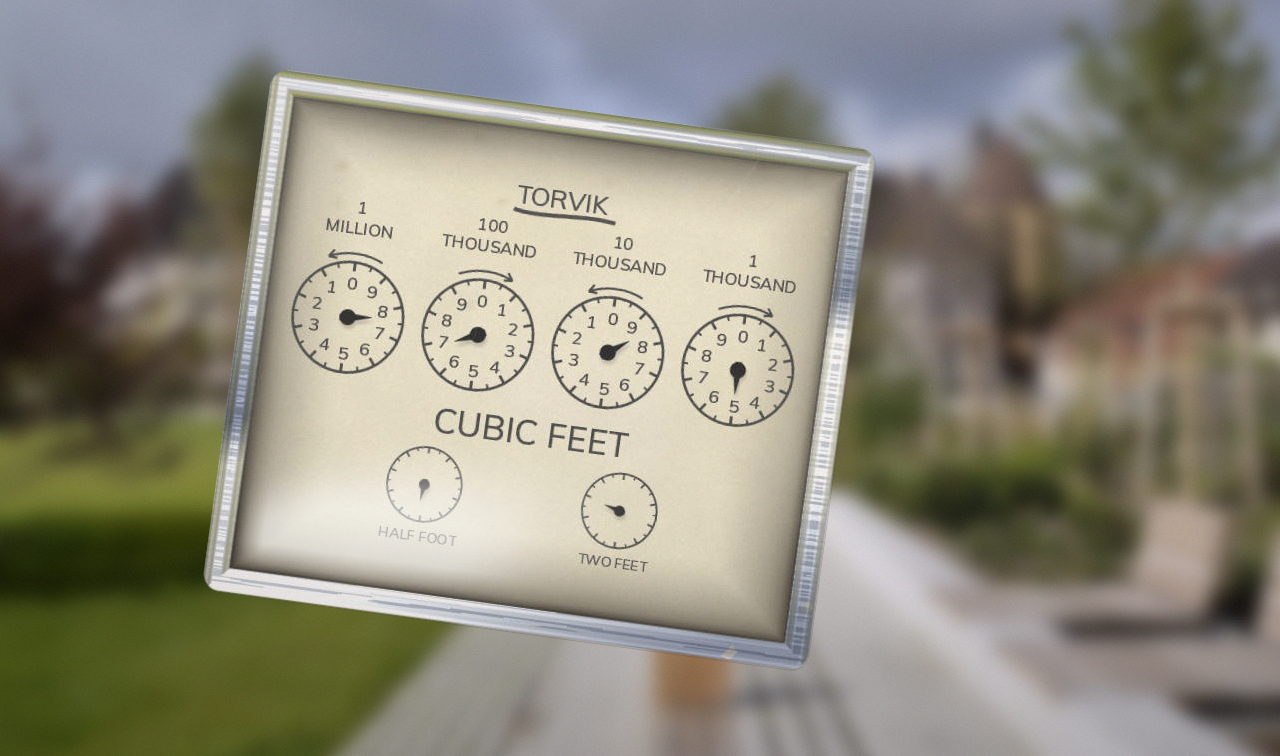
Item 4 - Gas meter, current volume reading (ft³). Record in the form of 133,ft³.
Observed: 768500,ft³
